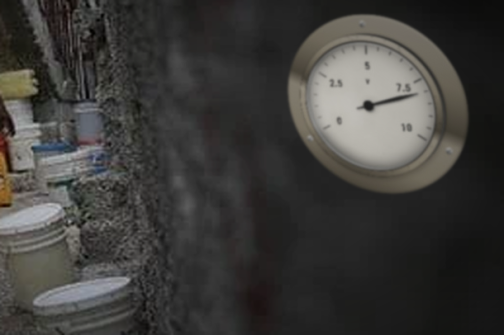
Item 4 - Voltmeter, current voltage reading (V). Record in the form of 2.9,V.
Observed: 8,V
